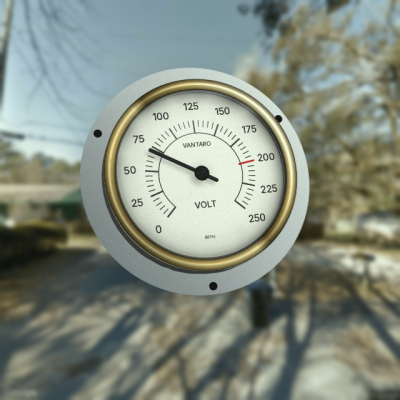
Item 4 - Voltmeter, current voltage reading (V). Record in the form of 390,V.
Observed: 70,V
